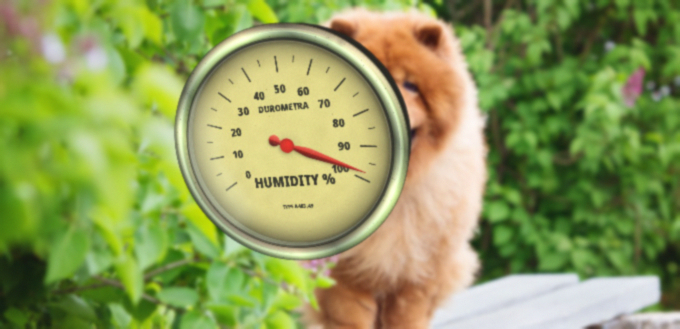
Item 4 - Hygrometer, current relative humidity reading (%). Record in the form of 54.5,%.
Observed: 97.5,%
